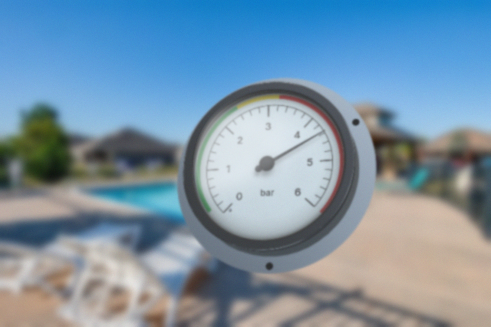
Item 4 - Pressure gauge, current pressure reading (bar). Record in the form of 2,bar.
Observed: 4.4,bar
